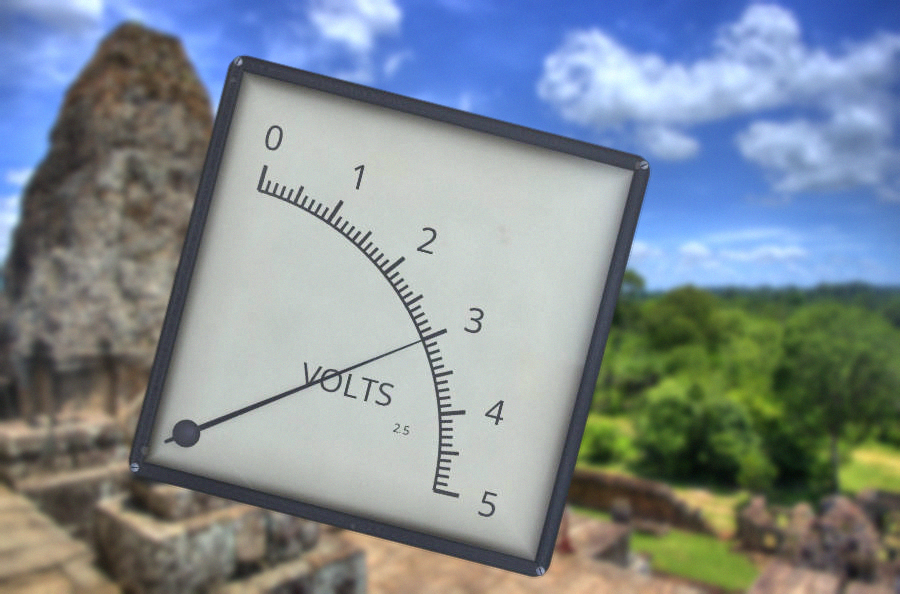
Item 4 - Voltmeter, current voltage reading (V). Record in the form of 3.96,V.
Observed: 3,V
